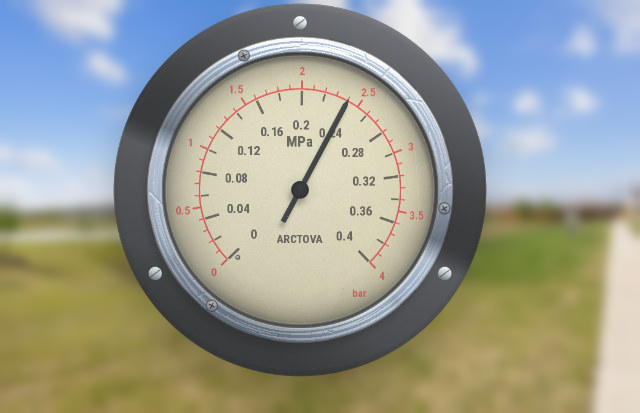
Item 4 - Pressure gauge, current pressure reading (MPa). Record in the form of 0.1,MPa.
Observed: 0.24,MPa
